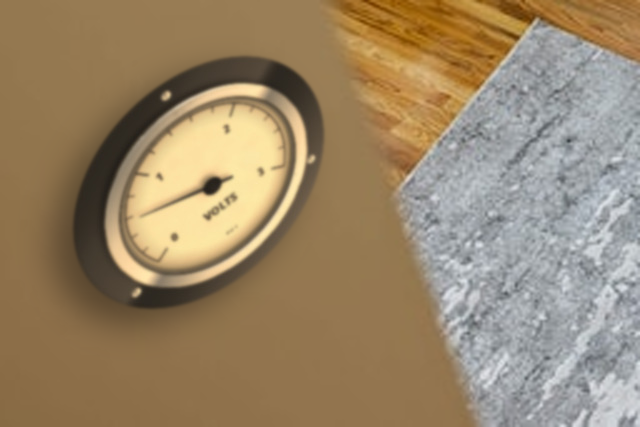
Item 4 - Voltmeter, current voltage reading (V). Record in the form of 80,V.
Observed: 0.6,V
